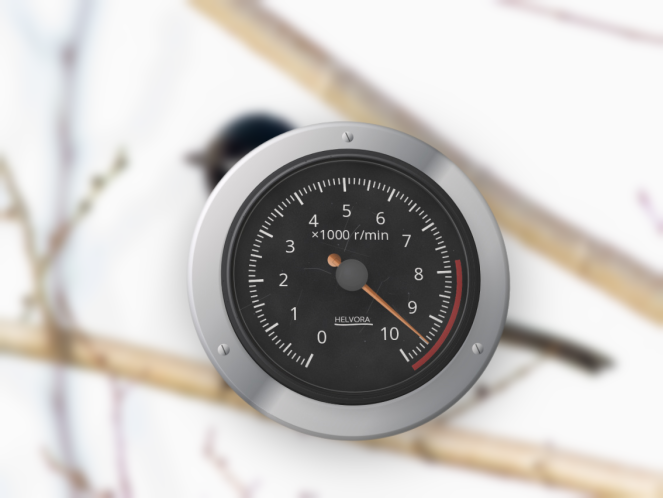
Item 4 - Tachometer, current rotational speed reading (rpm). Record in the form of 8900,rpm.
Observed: 9500,rpm
